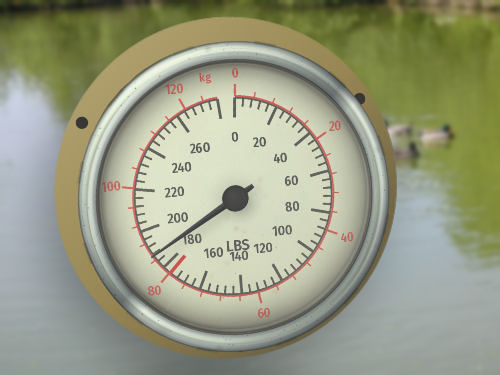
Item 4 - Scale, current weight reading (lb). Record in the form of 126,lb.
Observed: 188,lb
